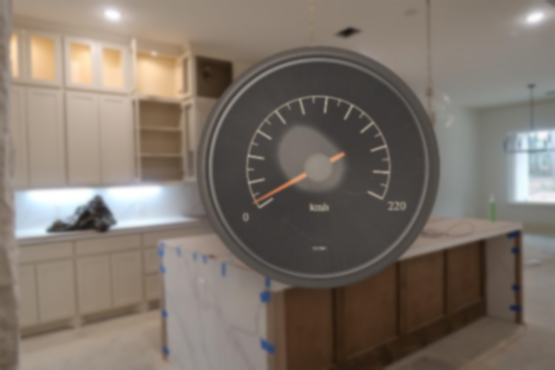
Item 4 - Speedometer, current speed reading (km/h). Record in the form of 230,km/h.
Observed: 5,km/h
